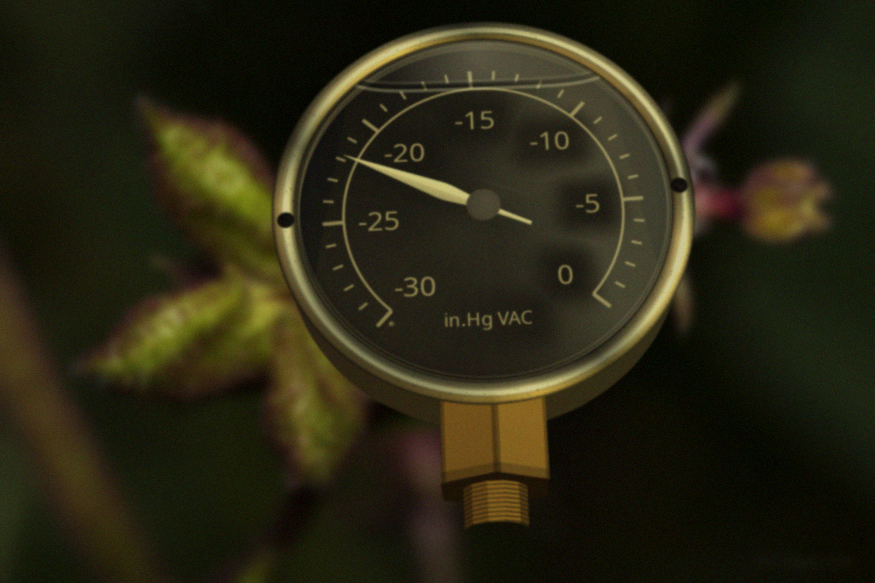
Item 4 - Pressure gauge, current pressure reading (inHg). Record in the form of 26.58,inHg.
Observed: -22,inHg
